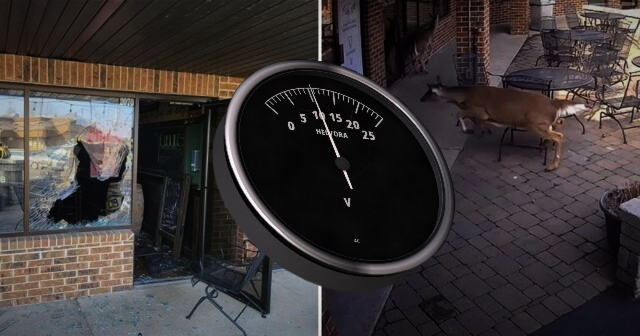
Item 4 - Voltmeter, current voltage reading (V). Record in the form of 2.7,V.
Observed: 10,V
